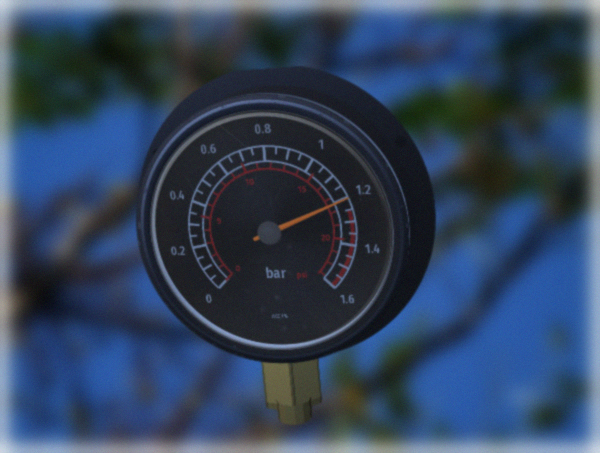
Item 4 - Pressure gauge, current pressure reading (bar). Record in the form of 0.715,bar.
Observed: 1.2,bar
